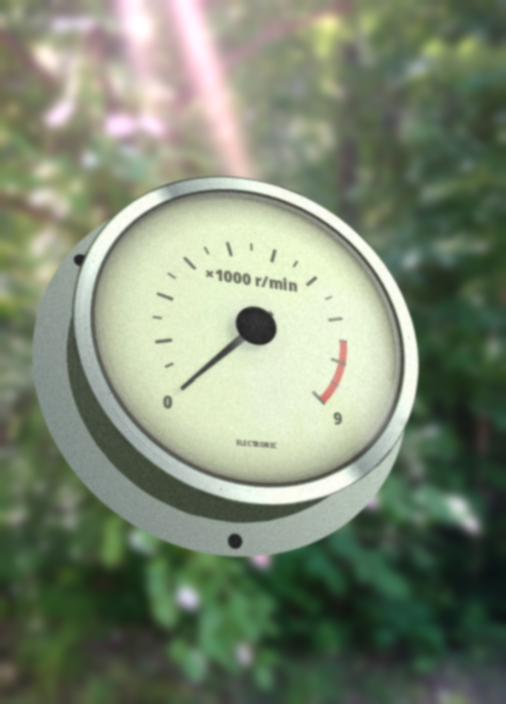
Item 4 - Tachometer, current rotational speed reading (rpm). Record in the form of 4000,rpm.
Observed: 0,rpm
